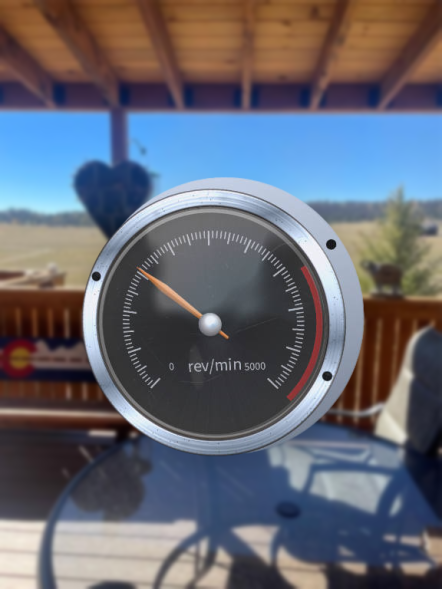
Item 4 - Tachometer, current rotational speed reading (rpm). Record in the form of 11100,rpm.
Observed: 1550,rpm
